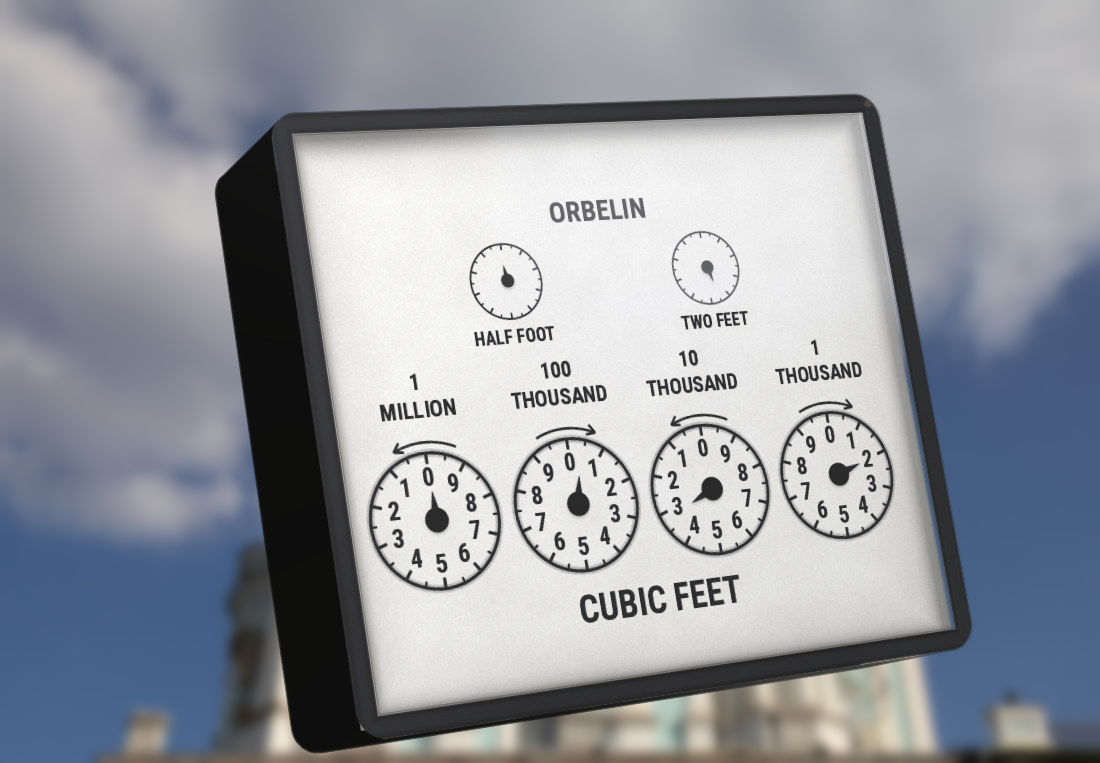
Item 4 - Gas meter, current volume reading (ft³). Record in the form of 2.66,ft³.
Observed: 3200,ft³
